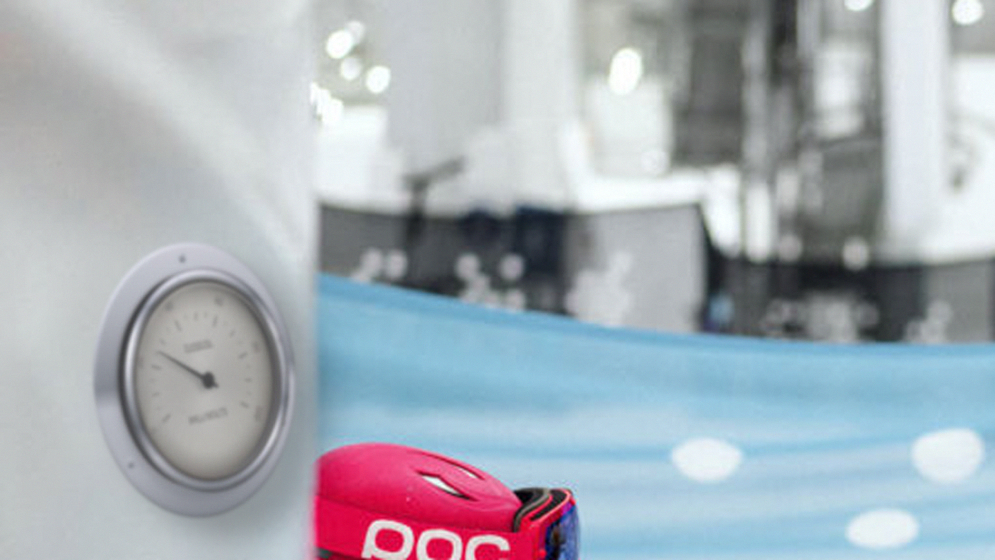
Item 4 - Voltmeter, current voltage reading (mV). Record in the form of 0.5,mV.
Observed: 25,mV
